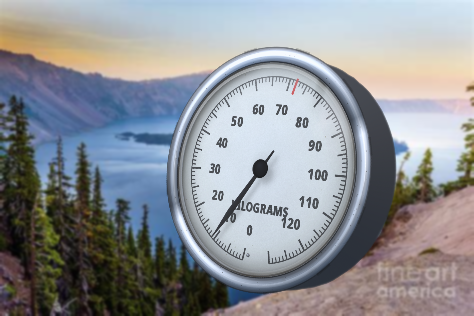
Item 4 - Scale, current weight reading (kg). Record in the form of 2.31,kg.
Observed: 10,kg
